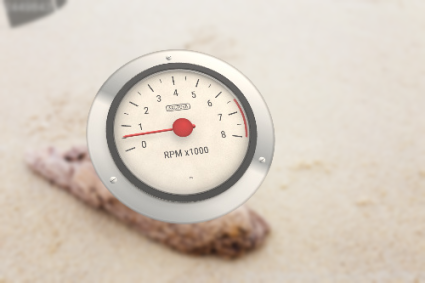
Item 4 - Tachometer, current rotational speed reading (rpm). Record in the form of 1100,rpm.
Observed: 500,rpm
